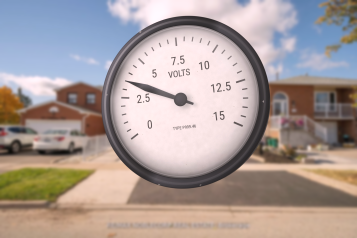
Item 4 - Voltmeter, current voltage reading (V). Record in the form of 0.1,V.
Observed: 3.5,V
